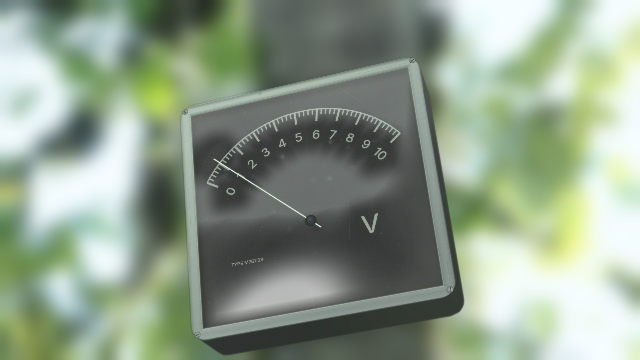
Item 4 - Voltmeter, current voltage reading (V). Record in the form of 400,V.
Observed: 1,V
